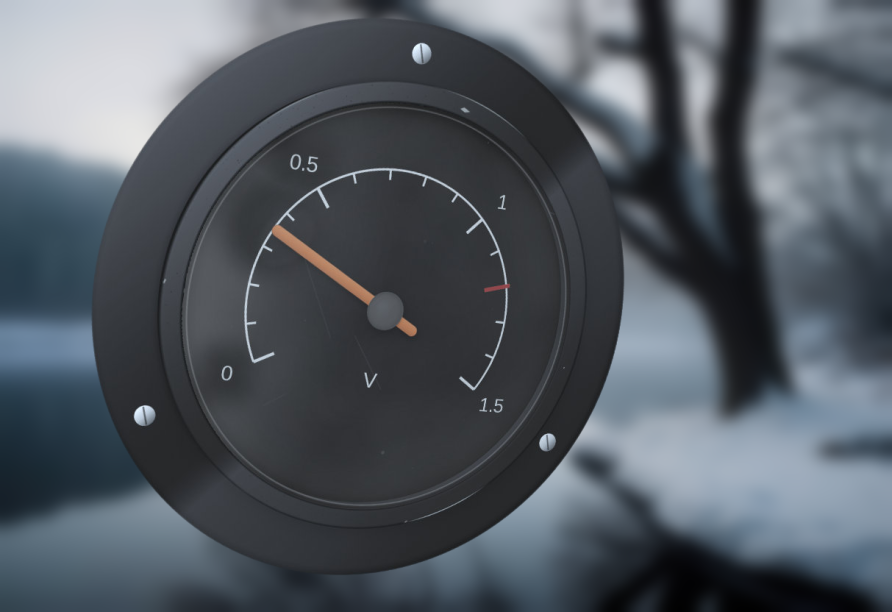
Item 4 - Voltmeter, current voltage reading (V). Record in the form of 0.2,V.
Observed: 0.35,V
